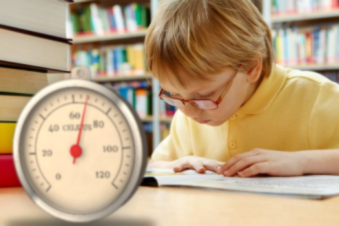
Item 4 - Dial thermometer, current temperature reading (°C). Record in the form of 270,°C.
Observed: 68,°C
